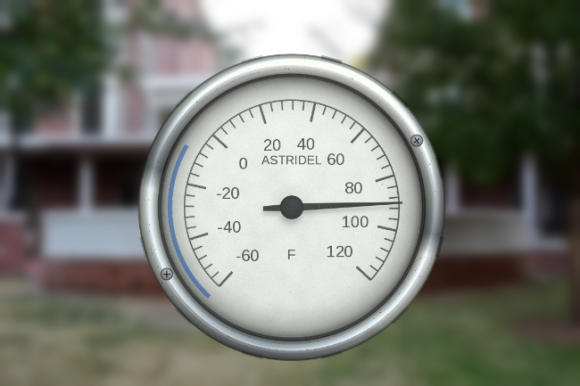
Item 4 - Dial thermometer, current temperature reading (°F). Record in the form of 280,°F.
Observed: 90,°F
